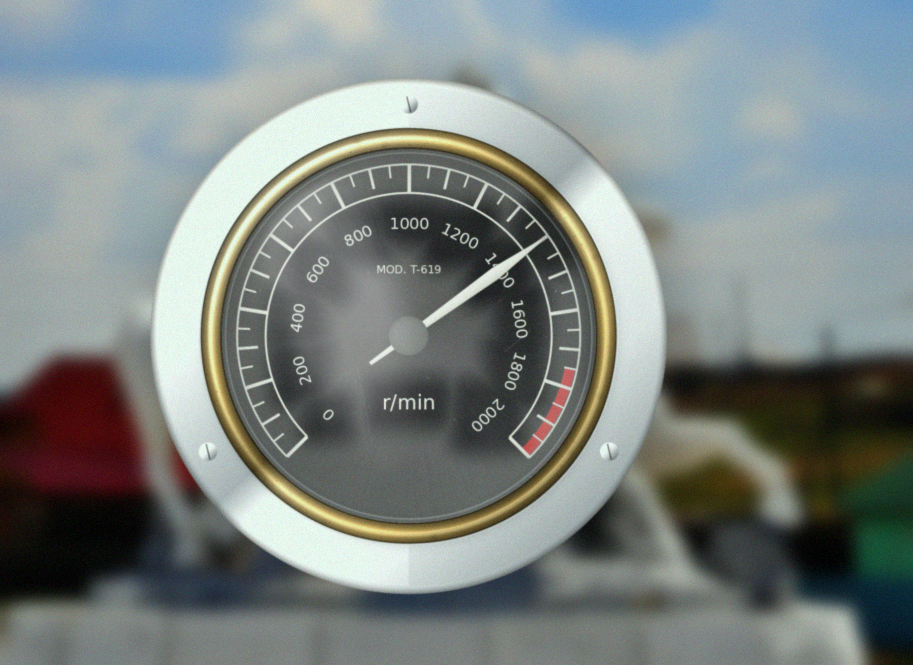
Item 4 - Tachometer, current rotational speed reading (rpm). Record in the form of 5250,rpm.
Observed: 1400,rpm
